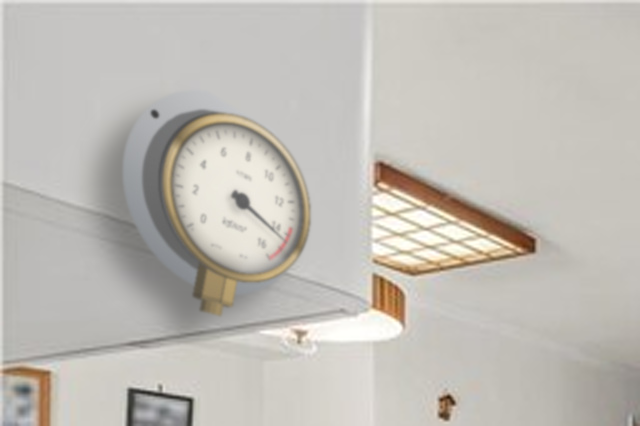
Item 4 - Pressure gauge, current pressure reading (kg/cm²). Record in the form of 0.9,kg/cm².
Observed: 14.5,kg/cm²
